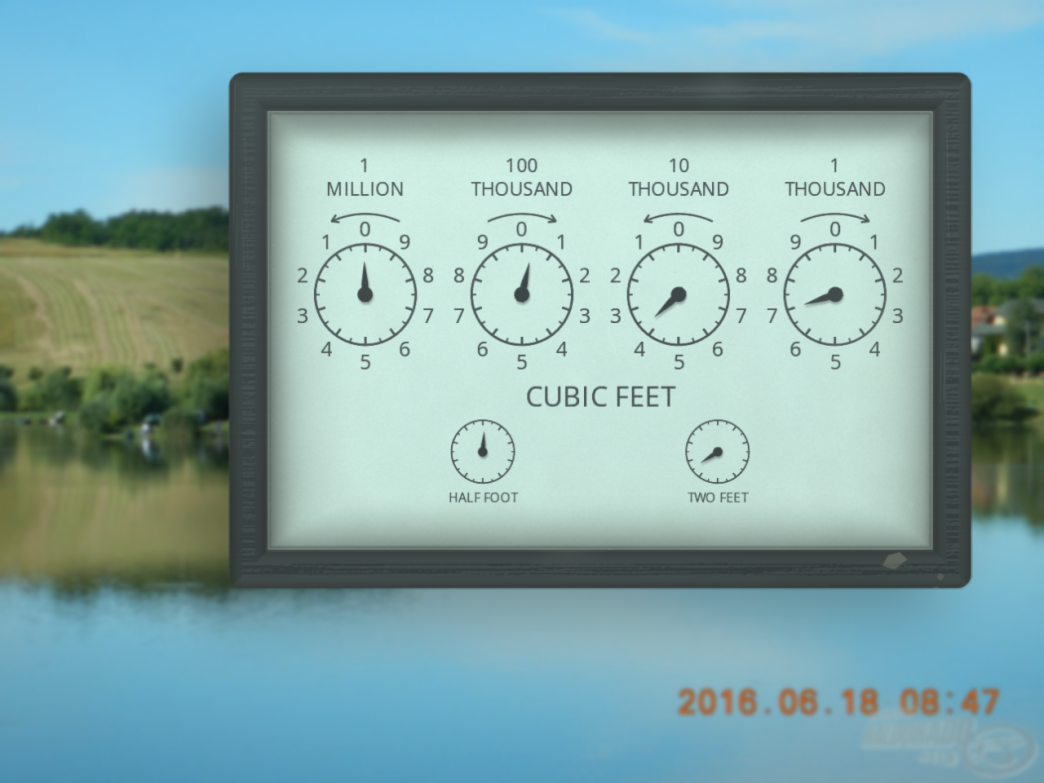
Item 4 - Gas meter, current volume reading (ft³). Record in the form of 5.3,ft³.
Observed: 3700,ft³
